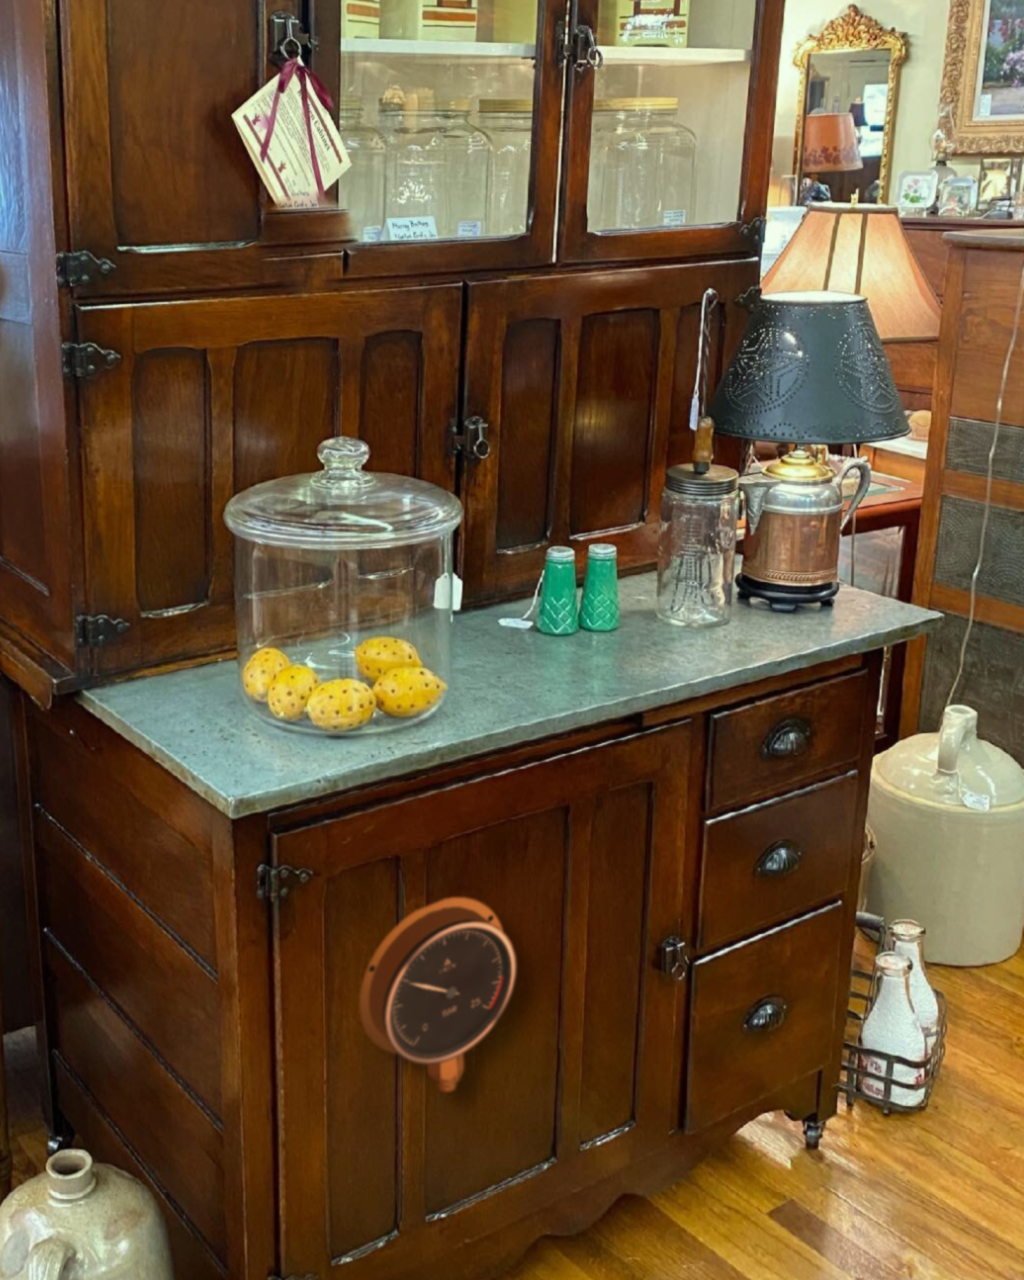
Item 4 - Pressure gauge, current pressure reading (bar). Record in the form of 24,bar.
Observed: 7.5,bar
